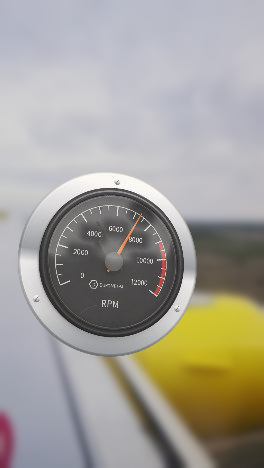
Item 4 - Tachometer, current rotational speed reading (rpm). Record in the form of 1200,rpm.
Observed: 7250,rpm
